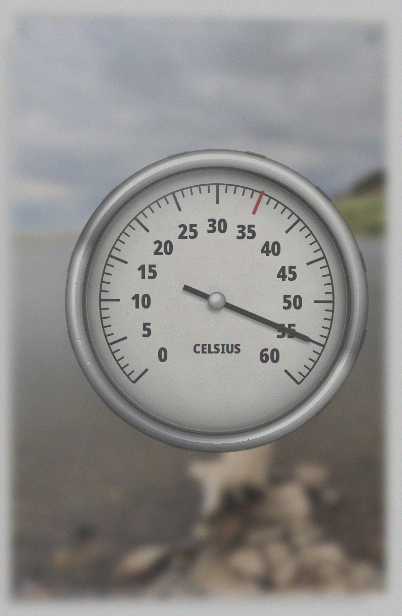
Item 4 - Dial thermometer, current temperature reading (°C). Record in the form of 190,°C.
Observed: 55,°C
